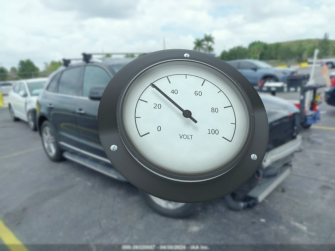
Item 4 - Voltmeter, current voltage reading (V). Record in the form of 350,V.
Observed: 30,V
